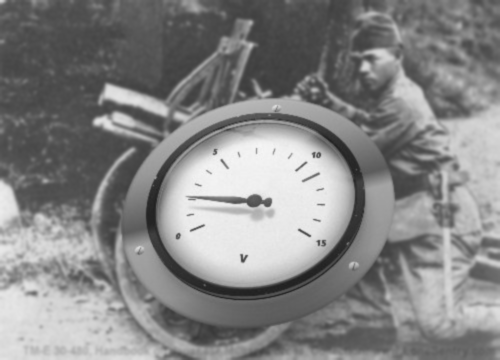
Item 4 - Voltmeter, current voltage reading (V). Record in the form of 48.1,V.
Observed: 2,V
